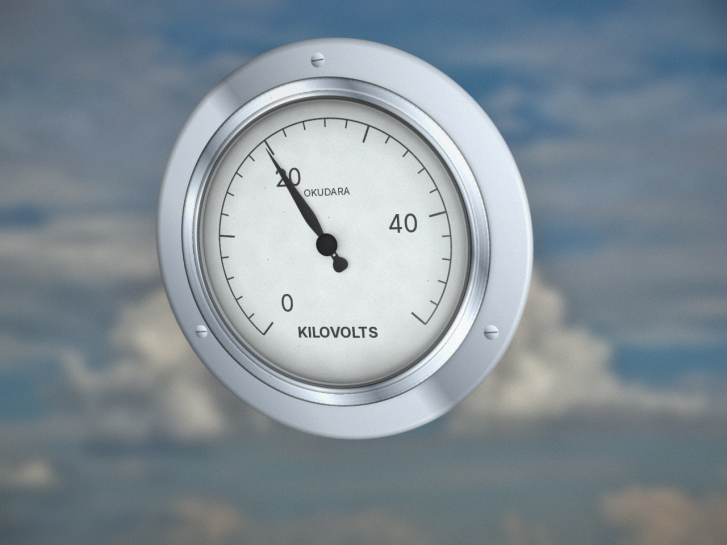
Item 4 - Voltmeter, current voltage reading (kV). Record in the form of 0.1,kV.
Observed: 20,kV
